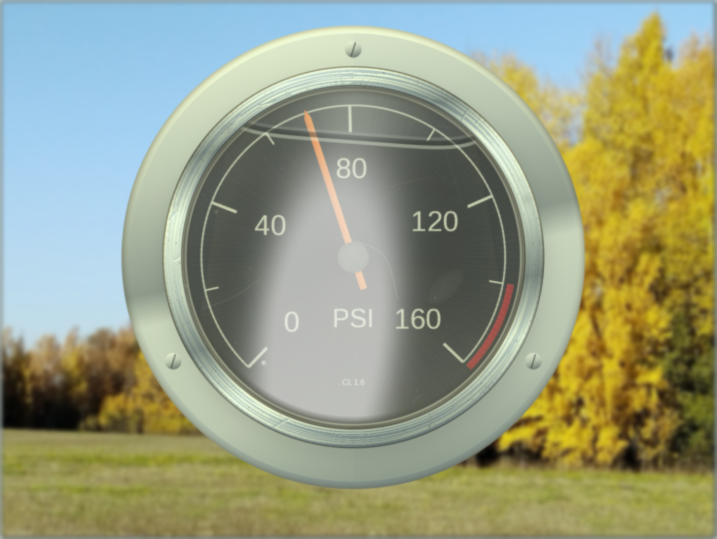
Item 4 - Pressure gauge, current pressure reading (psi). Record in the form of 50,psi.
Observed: 70,psi
